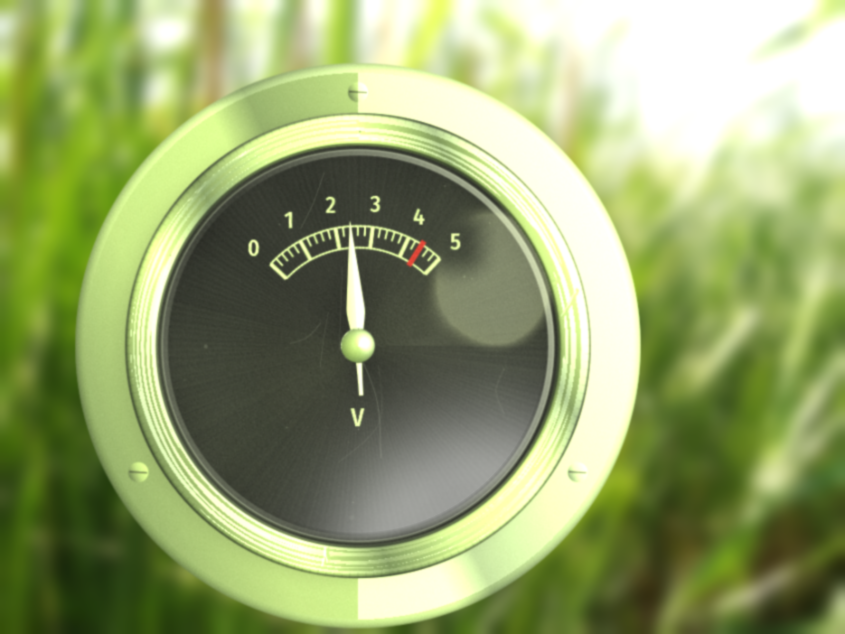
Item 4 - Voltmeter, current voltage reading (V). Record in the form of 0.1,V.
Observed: 2.4,V
